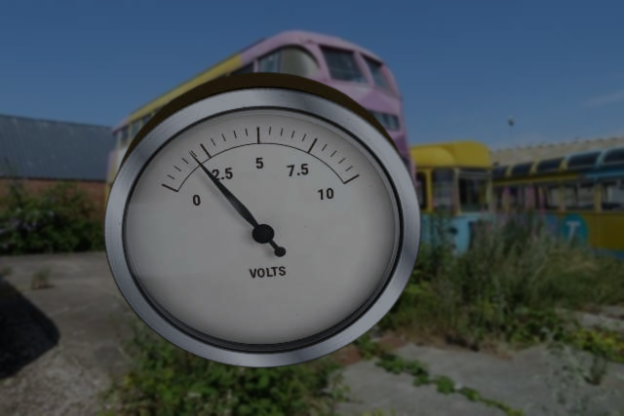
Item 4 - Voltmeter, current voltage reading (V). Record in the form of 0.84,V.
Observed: 2,V
